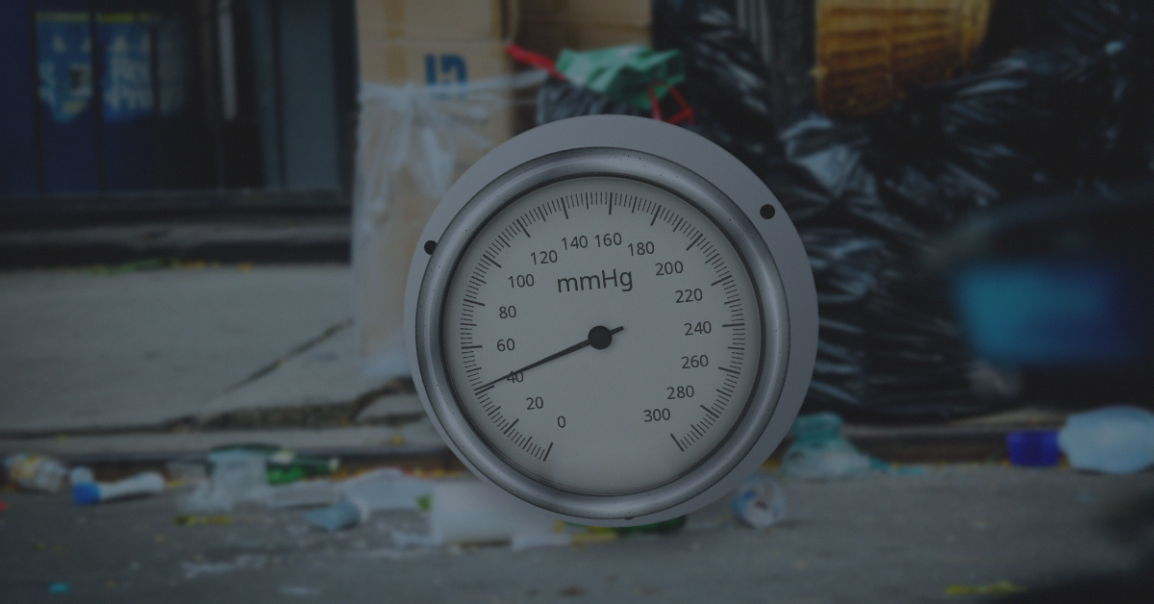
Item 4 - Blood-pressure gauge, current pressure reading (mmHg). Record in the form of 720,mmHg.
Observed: 42,mmHg
